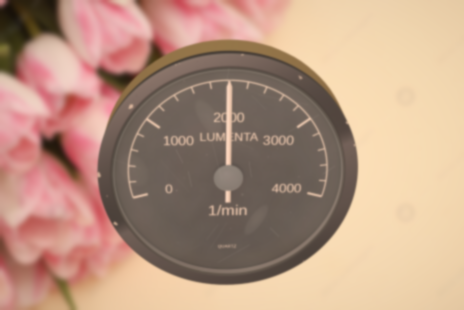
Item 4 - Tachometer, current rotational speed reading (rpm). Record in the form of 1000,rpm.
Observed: 2000,rpm
